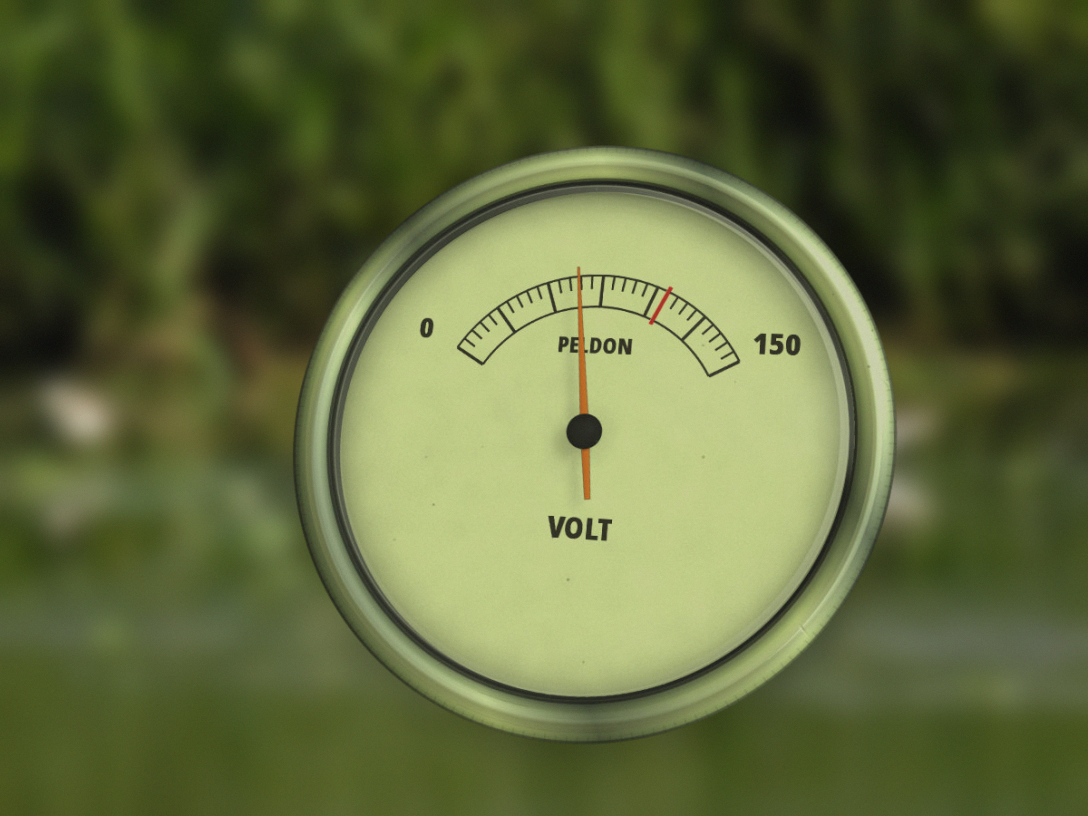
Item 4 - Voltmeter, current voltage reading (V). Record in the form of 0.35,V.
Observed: 65,V
